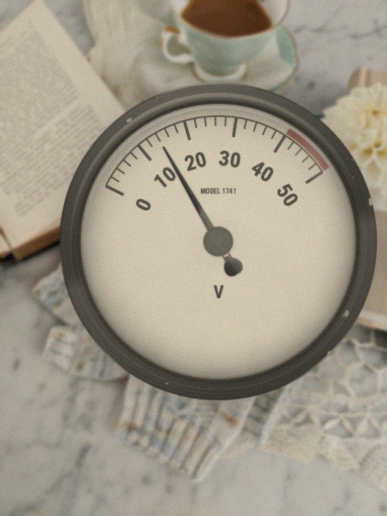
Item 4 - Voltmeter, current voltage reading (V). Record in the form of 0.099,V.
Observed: 14,V
